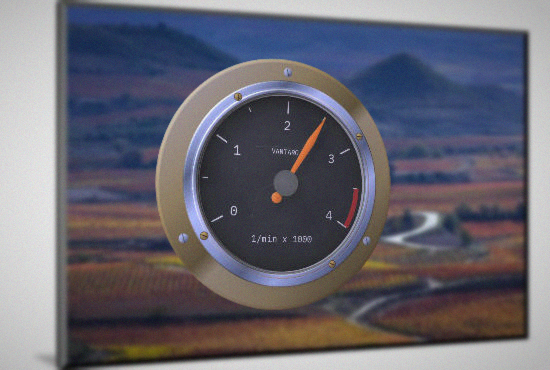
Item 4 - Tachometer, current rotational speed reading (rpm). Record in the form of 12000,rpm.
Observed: 2500,rpm
